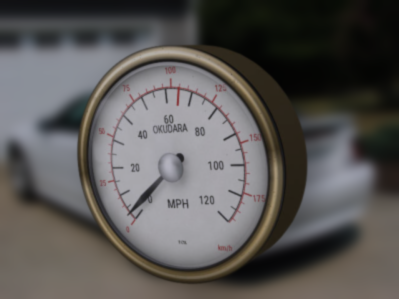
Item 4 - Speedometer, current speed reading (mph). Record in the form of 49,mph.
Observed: 2.5,mph
